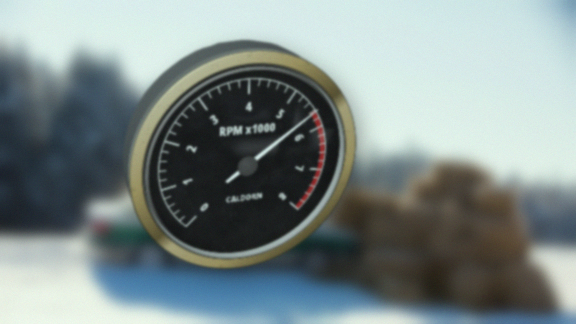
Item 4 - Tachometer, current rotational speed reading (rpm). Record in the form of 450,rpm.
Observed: 5600,rpm
